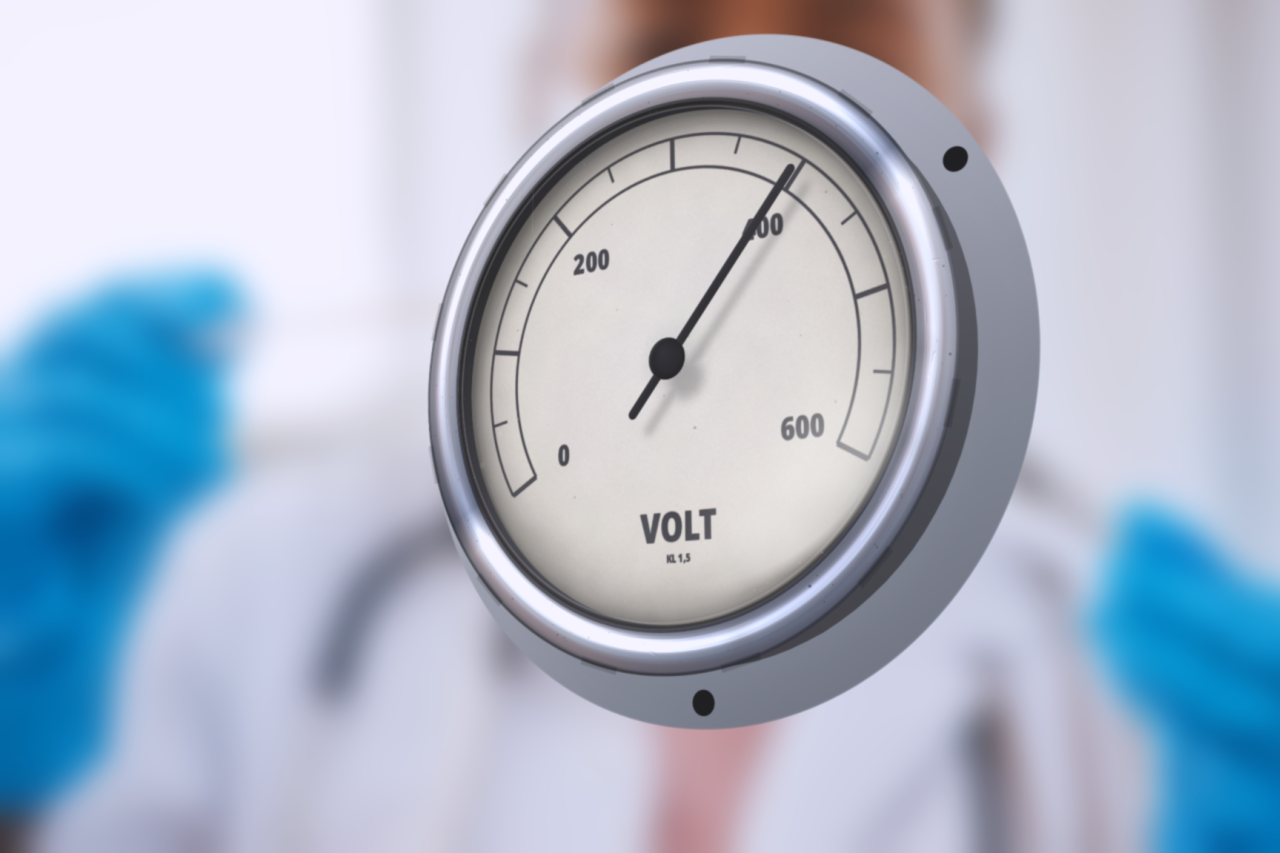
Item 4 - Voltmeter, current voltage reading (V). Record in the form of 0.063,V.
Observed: 400,V
